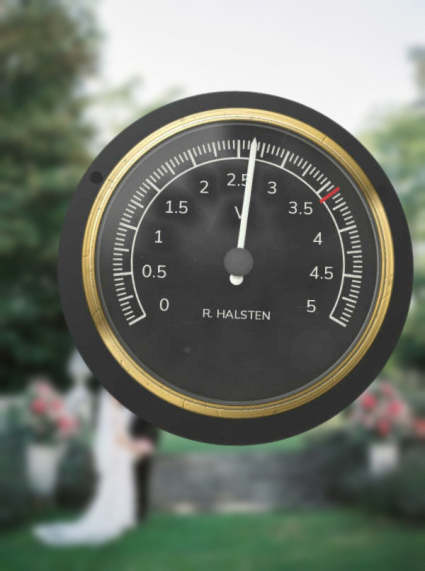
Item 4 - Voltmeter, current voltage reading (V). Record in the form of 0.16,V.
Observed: 2.65,V
